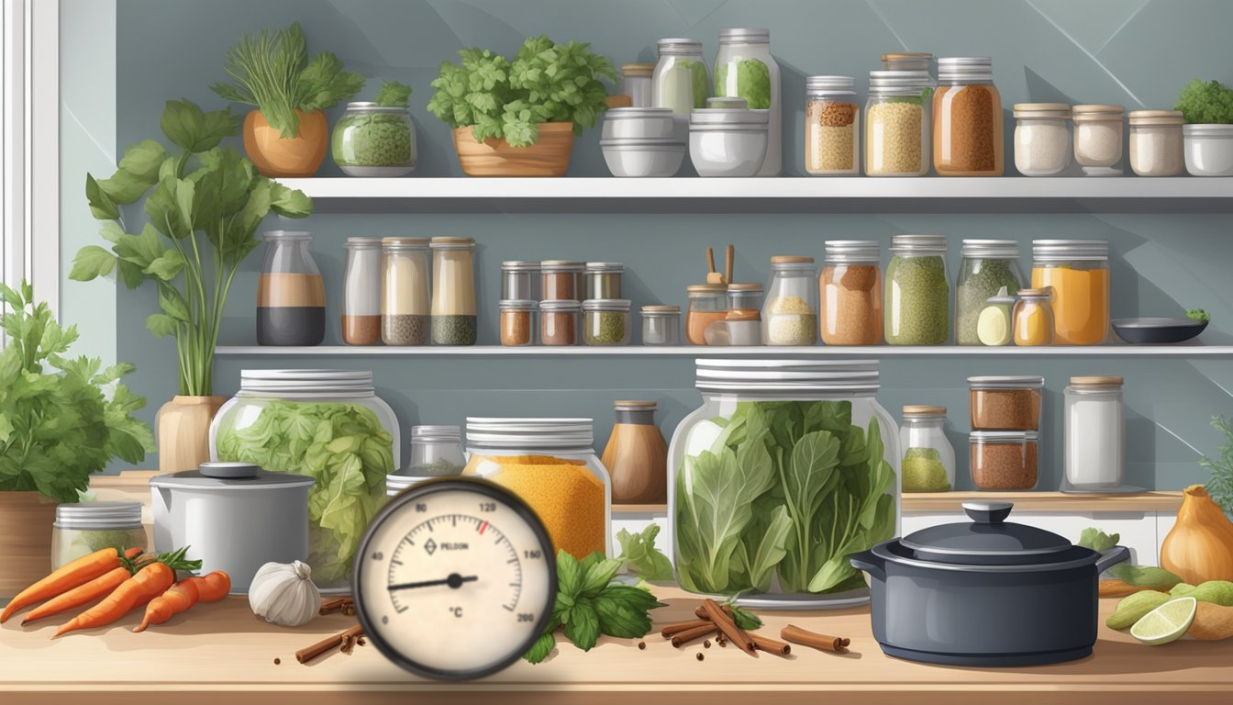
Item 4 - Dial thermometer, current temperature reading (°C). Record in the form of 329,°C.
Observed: 20,°C
